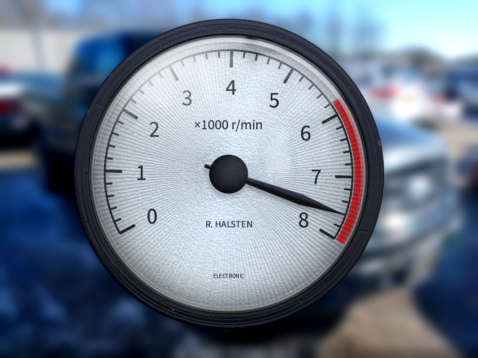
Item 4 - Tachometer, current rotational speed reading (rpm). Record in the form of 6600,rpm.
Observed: 7600,rpm
